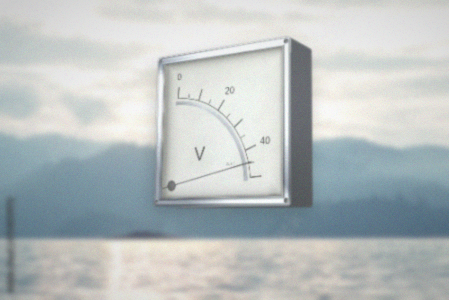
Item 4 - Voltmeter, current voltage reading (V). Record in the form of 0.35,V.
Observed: 45,V
